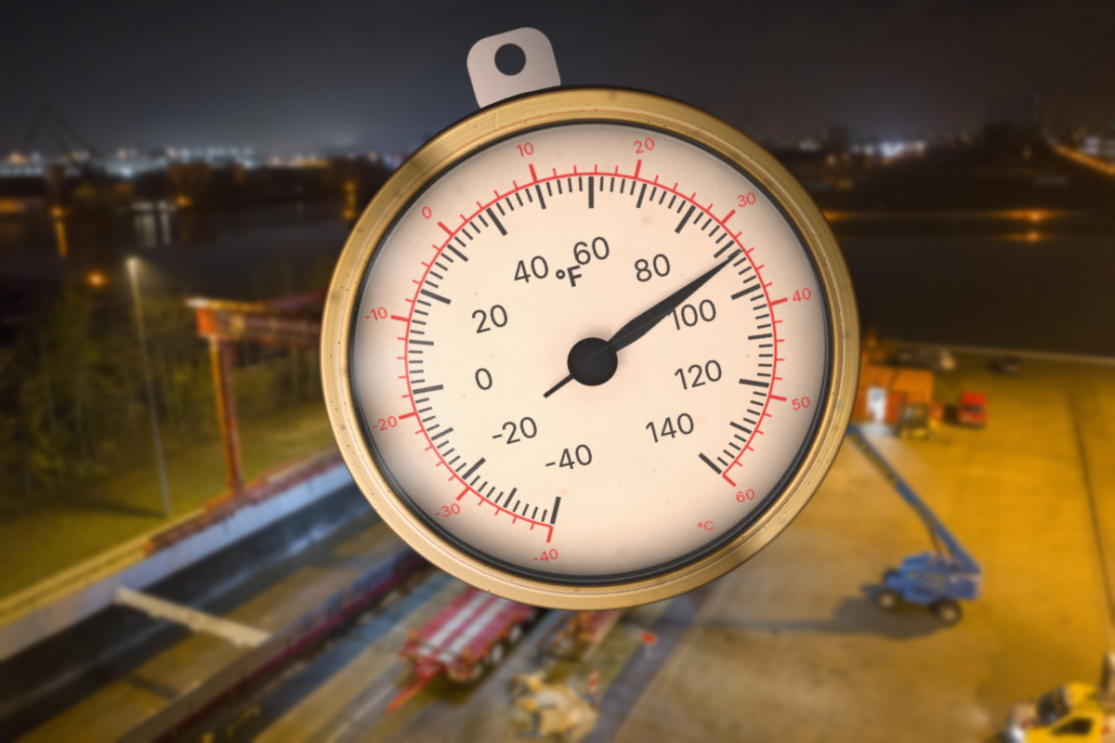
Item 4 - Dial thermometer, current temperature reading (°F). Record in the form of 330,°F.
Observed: 92,°F
